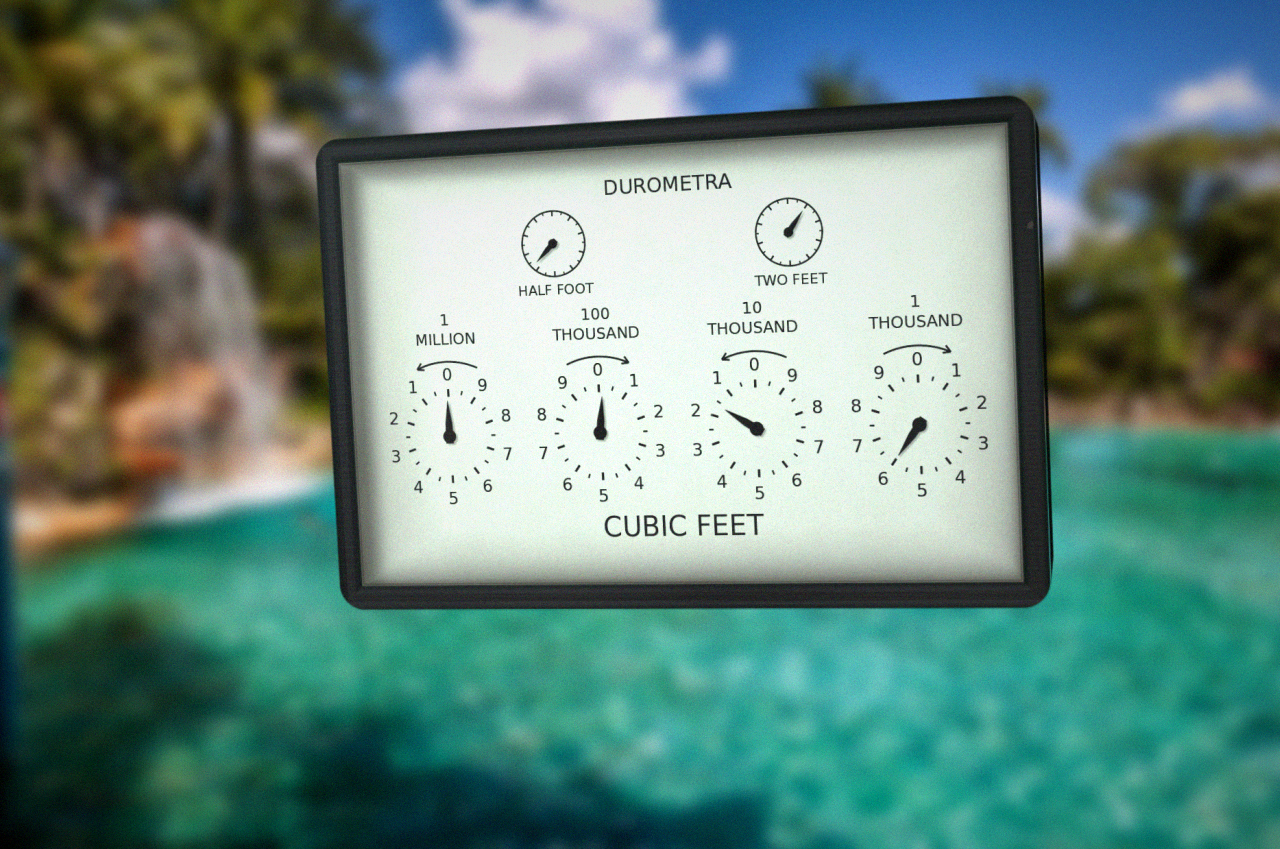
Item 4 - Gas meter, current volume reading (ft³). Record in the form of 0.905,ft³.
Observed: 1600,ft³
